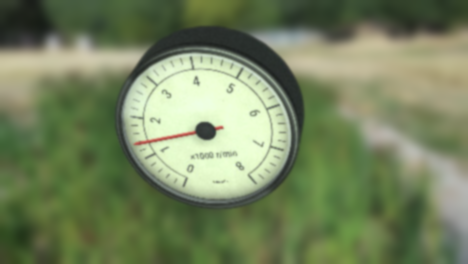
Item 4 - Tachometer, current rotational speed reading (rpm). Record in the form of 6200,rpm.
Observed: 1400,rpm
